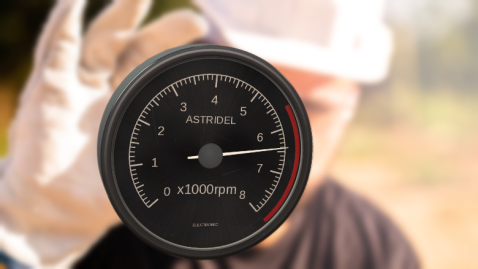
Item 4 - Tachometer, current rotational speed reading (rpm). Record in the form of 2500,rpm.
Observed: 6400,rpm
